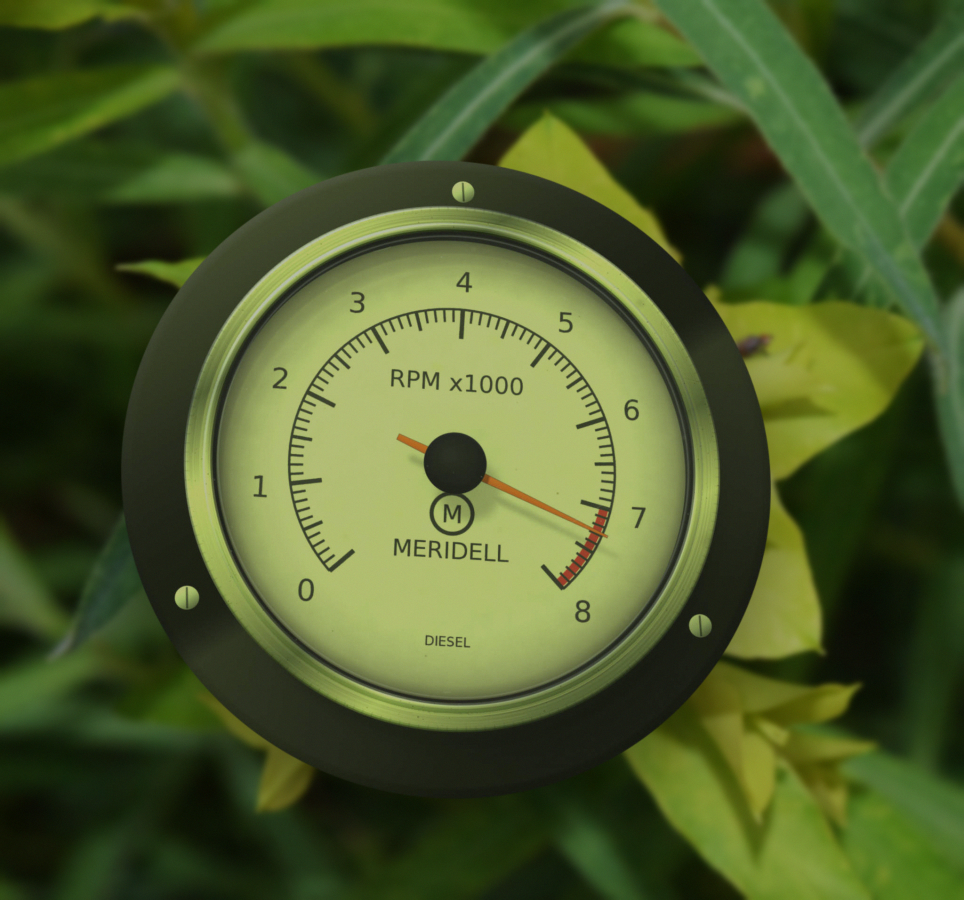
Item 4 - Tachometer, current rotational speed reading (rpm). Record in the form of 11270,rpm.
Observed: 7300,rpm
